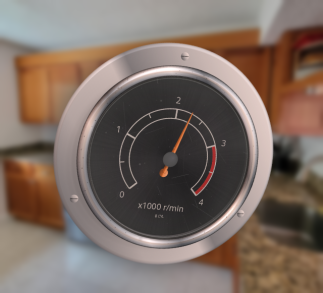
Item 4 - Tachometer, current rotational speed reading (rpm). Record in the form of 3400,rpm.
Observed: 2250,rpm
